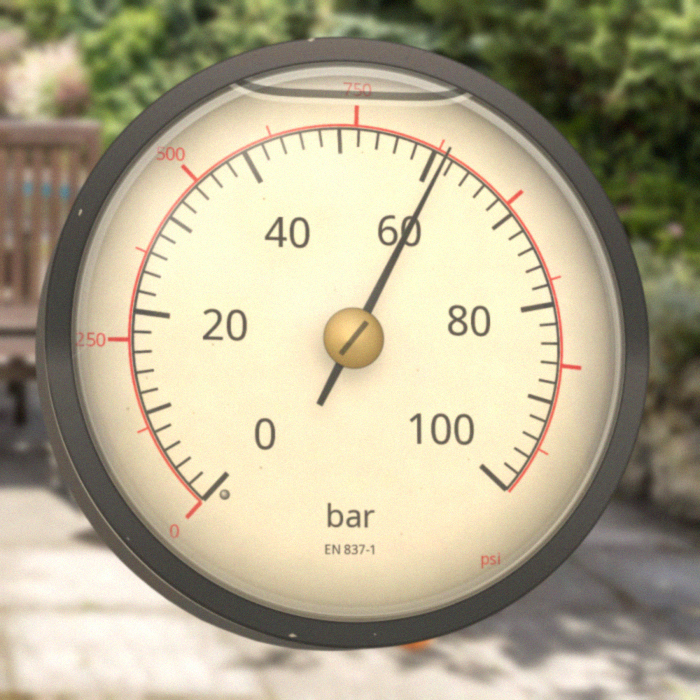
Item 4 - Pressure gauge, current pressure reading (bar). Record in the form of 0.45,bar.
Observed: 61,bar
